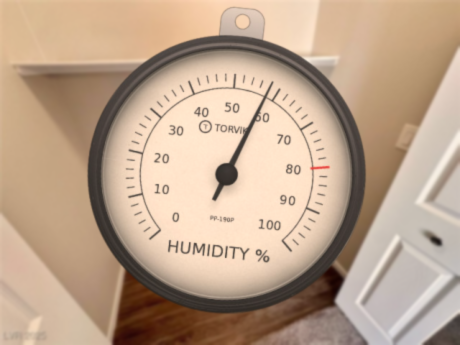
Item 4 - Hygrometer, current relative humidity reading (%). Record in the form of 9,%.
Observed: 58,%
